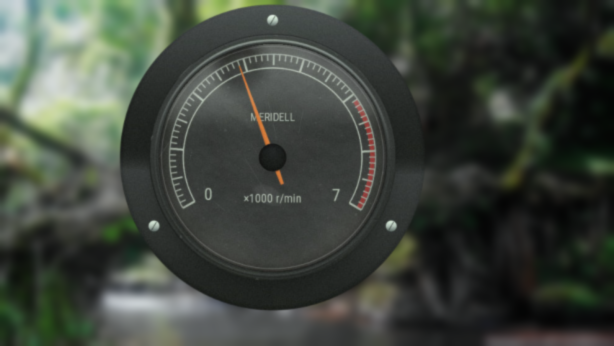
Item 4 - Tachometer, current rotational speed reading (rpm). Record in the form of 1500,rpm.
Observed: 2900,rpm
